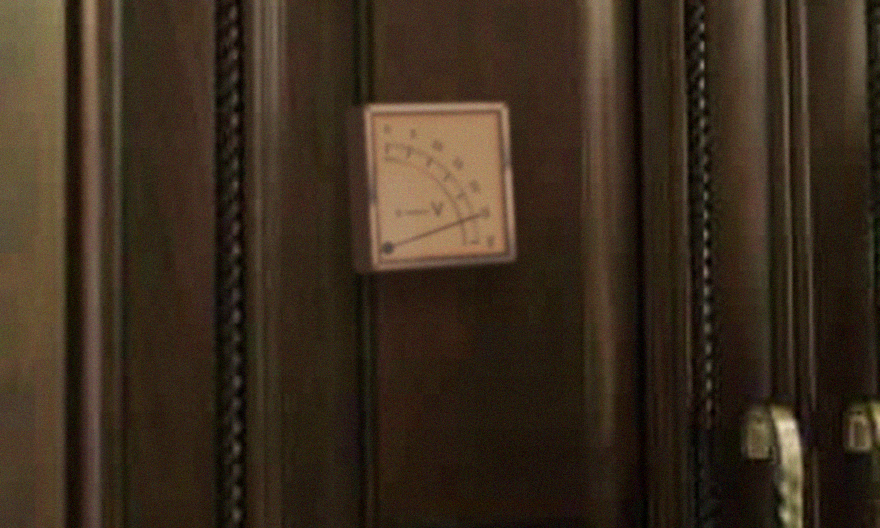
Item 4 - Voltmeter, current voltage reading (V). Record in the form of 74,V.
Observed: 25,V
